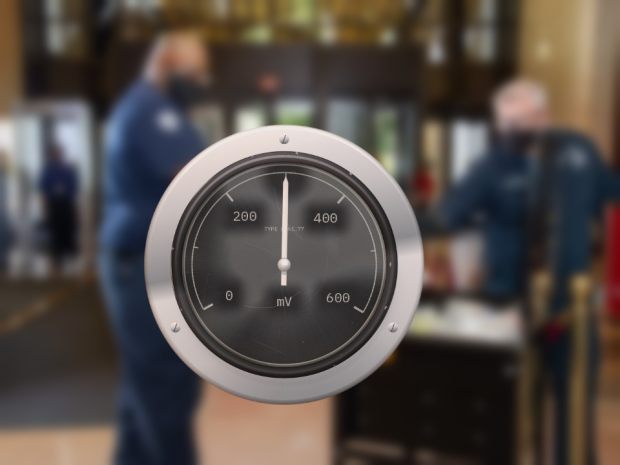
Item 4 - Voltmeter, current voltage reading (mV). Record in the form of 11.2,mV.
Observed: 300,mV
